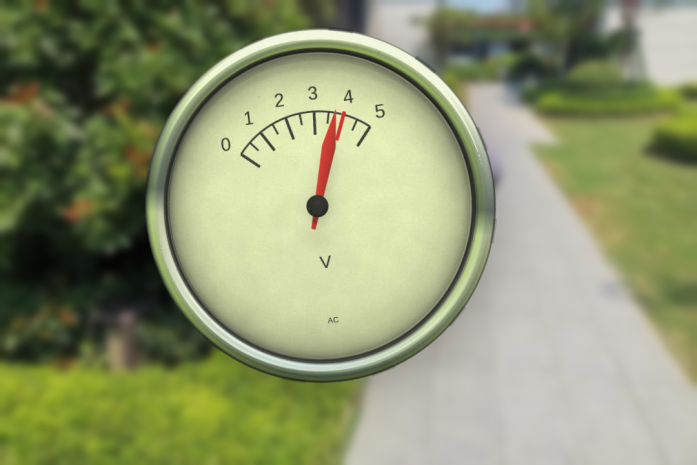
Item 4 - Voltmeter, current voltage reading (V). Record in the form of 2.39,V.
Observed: 3.75,V
